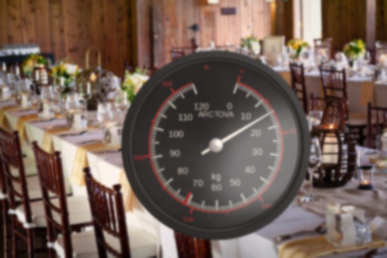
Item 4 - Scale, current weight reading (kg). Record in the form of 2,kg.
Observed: 15,kg
